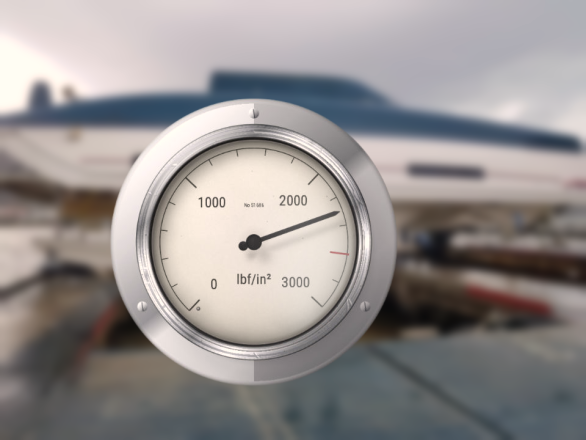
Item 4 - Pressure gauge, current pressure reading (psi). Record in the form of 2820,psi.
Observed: 2300,psi
